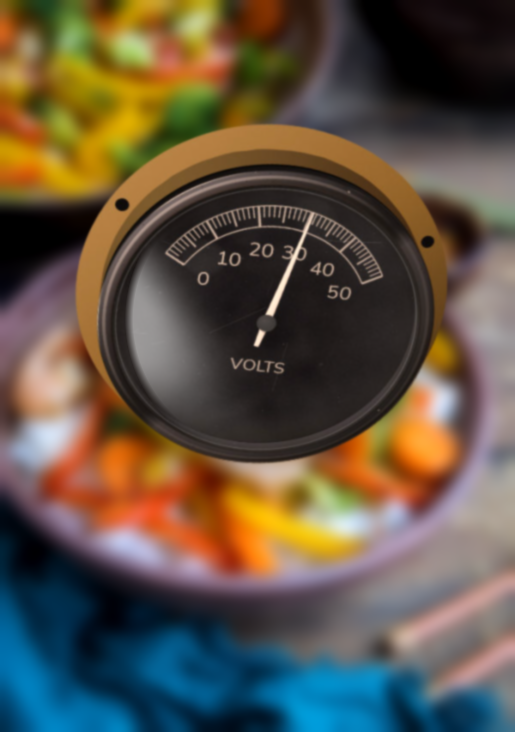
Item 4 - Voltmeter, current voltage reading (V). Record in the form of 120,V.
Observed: 30,V
